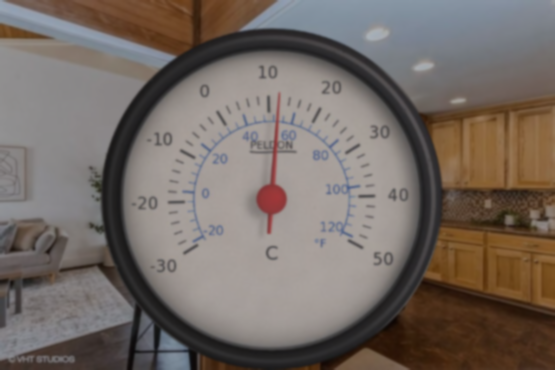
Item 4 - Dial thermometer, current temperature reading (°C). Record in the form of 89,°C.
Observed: 12,°C
